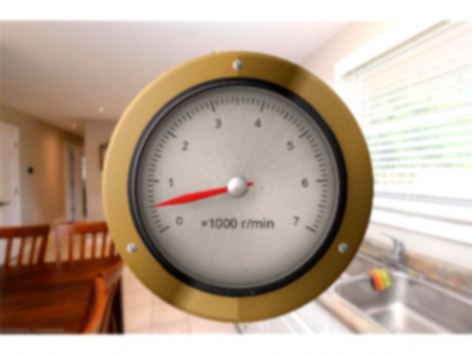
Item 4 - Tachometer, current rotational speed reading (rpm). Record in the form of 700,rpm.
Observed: 500,rpm
